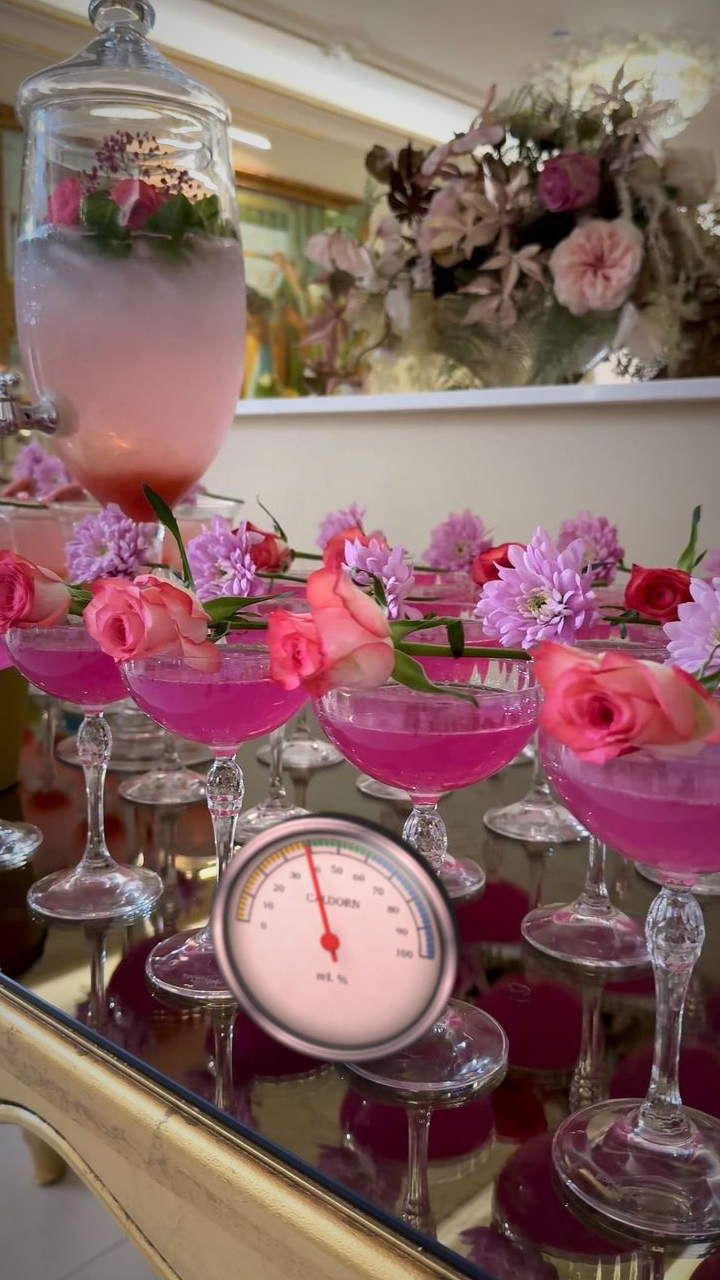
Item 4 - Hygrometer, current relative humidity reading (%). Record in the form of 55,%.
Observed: 40,%
